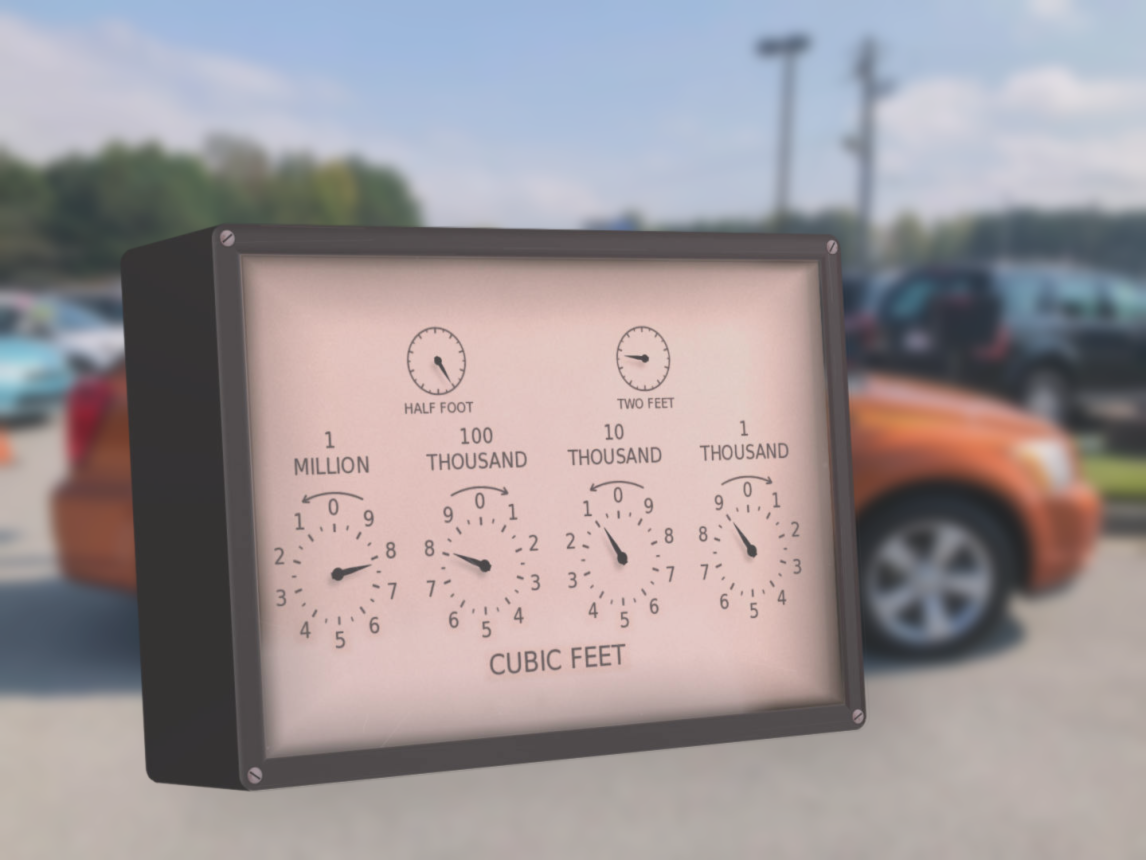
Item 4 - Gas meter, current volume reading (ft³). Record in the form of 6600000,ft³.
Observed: 780900,ft³
